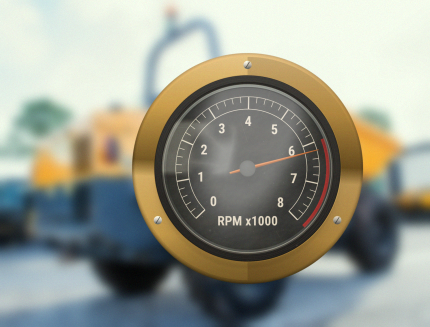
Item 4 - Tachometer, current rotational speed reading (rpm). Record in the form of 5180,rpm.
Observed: 6200,rpm
